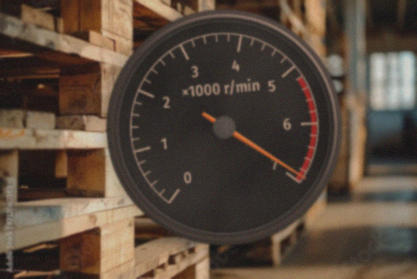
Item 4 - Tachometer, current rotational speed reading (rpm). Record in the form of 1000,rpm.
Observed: 6900,rpm
